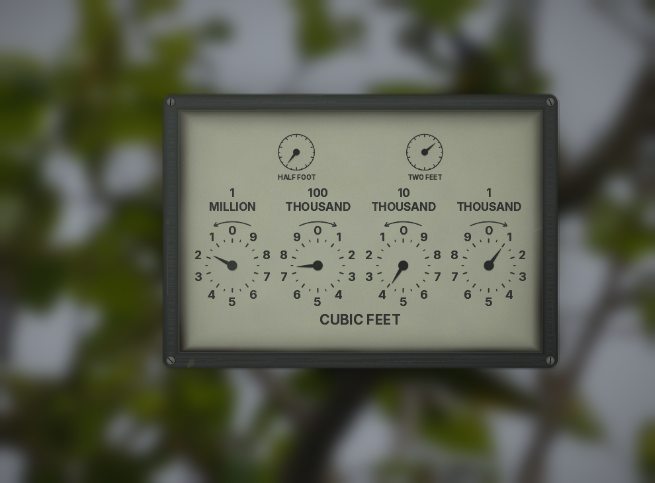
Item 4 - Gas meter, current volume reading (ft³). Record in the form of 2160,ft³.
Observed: 174100,ft³
